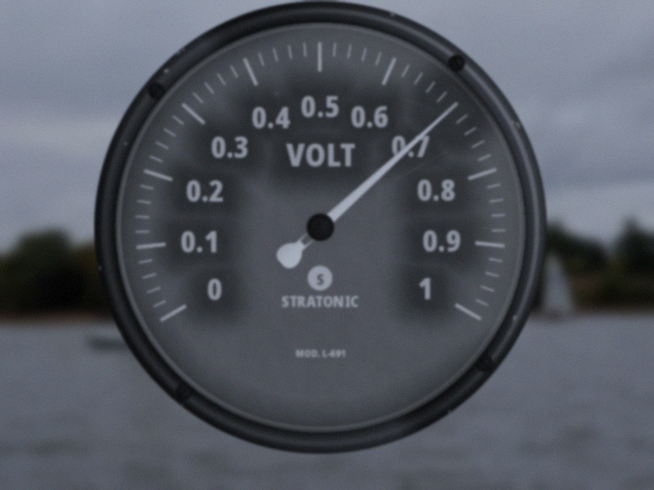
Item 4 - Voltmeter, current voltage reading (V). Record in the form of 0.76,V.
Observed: 0.7,V
